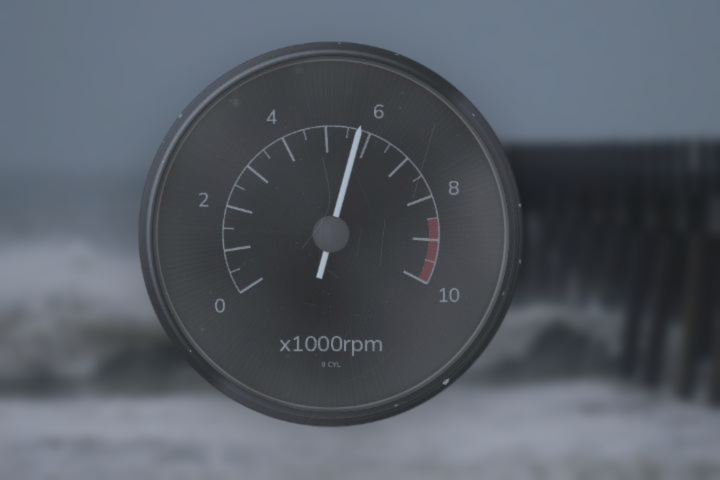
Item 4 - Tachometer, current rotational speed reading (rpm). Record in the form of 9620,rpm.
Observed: 5750,rpm
